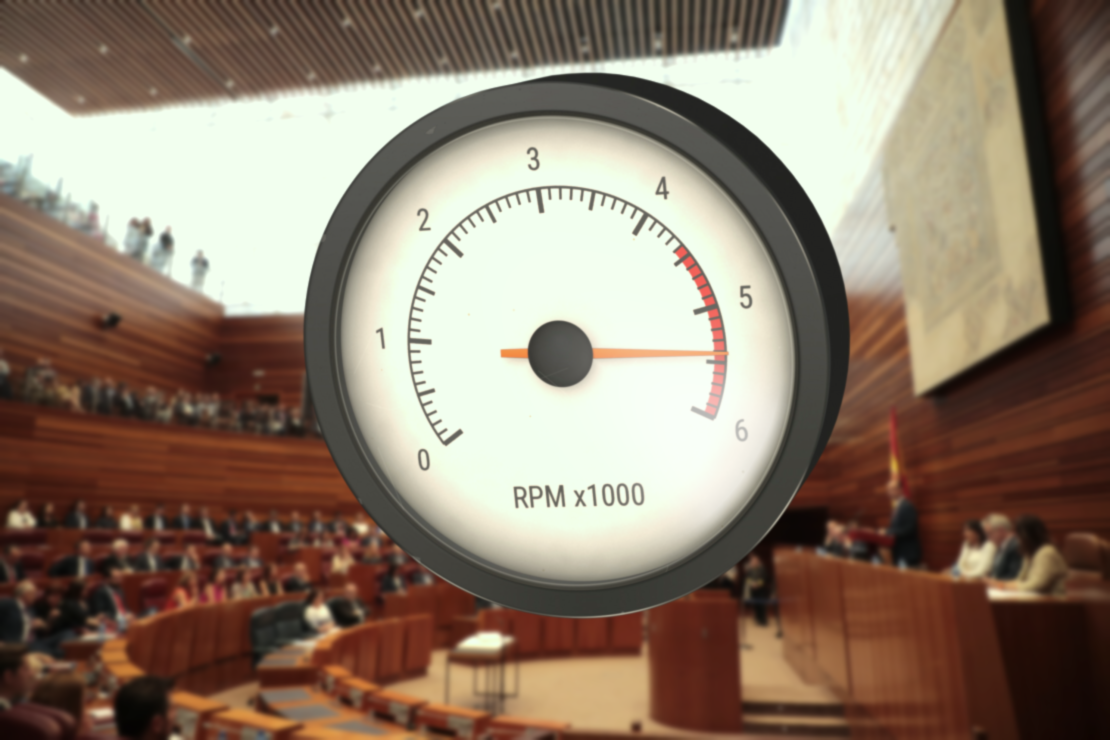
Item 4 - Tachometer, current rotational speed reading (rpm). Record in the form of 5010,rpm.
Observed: 5400,rpm
